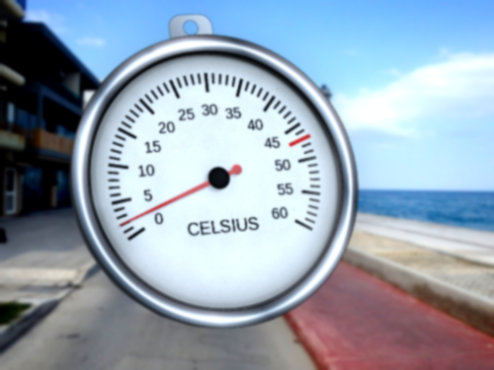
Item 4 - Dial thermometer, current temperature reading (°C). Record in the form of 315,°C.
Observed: 2,°C
